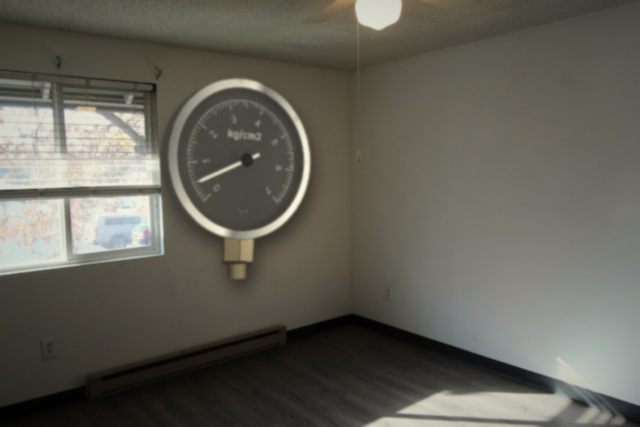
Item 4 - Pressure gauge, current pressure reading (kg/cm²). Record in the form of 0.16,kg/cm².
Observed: 0.5,kg/cm²
